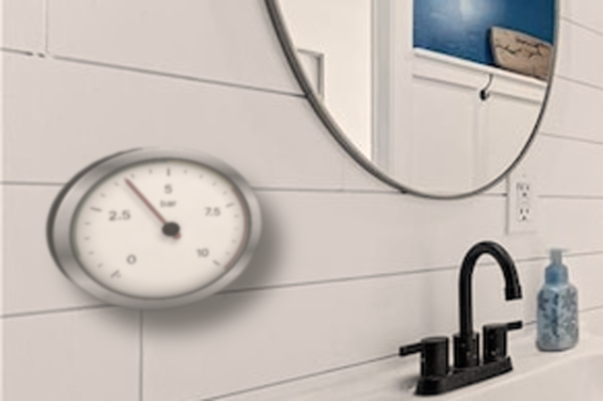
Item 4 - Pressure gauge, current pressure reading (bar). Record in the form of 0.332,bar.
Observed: 3.75,bar
